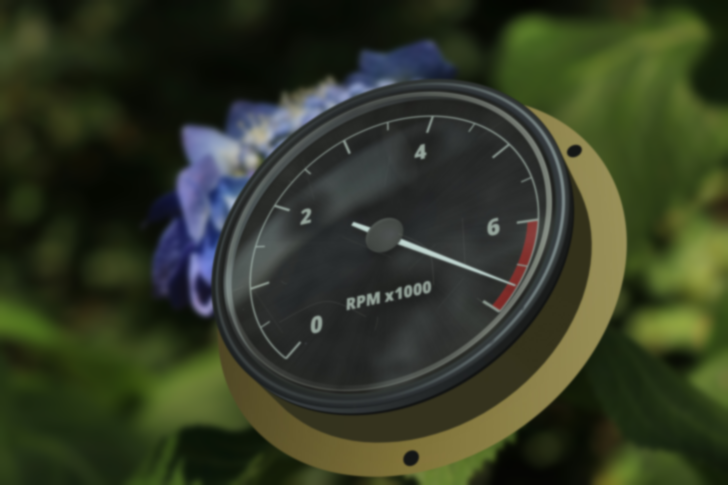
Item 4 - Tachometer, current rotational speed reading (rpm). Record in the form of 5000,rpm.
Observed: 6750,rpm
